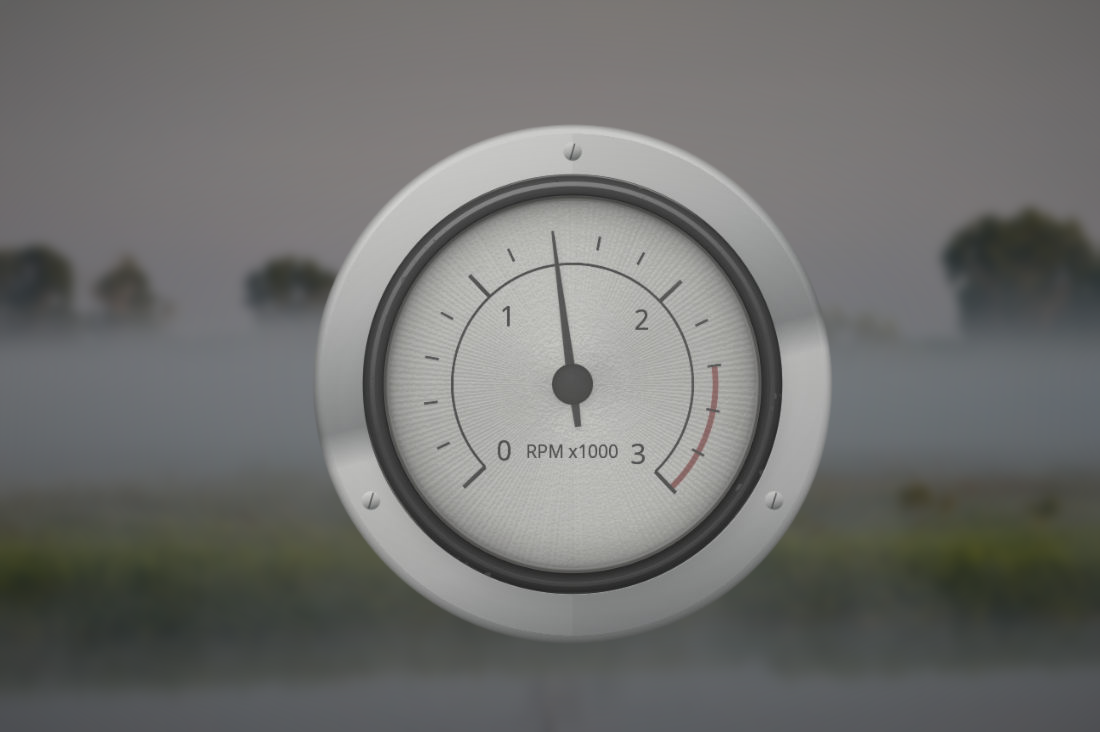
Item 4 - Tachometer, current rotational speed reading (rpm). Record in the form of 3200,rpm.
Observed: 1400,rpm
